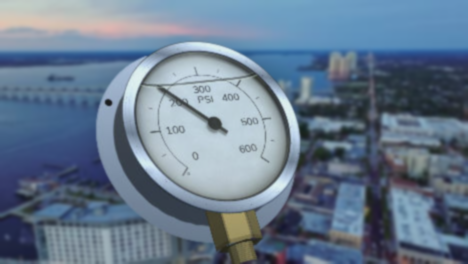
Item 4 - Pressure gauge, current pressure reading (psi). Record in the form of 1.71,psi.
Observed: 200,psi
